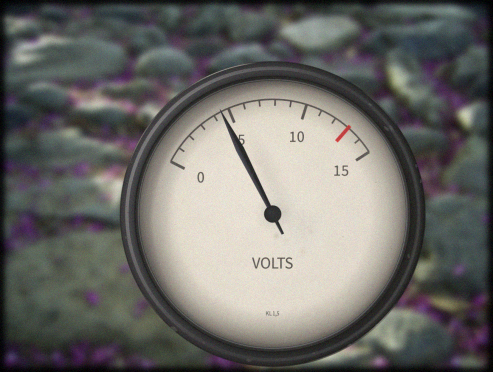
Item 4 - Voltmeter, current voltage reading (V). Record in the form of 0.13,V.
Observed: 4.5,V
